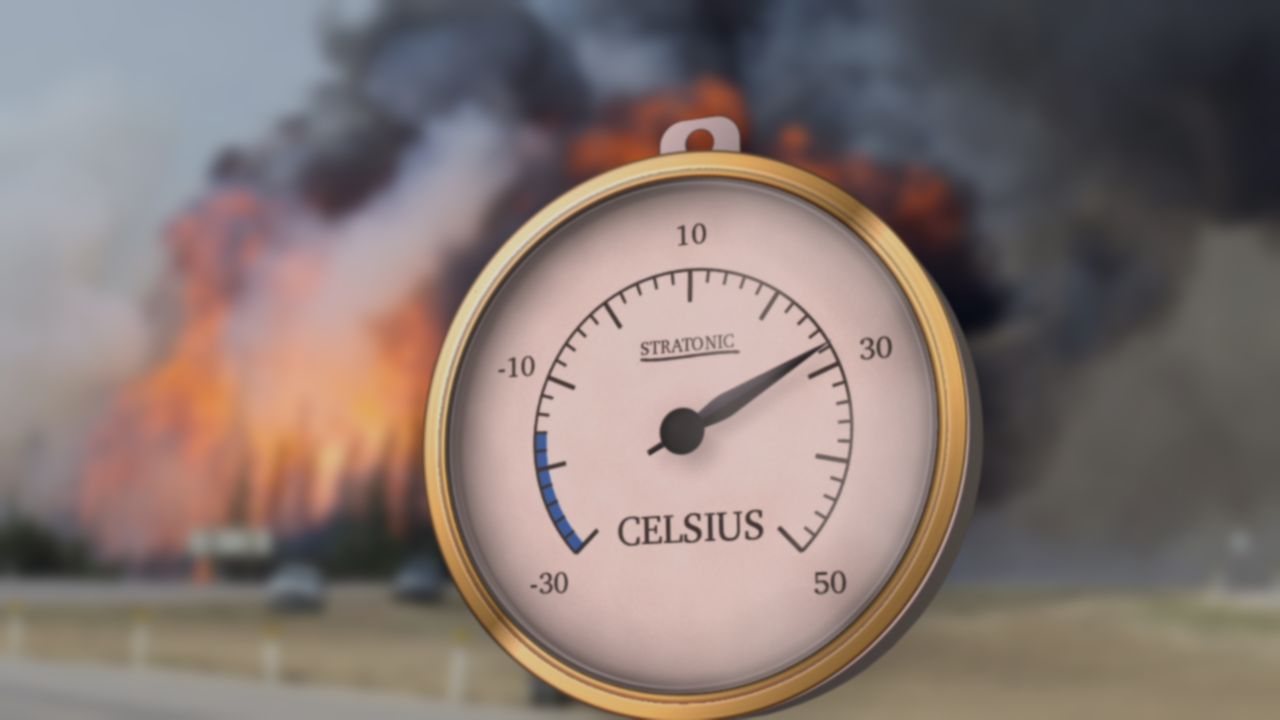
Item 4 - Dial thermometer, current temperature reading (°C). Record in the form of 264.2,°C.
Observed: 28,°C
